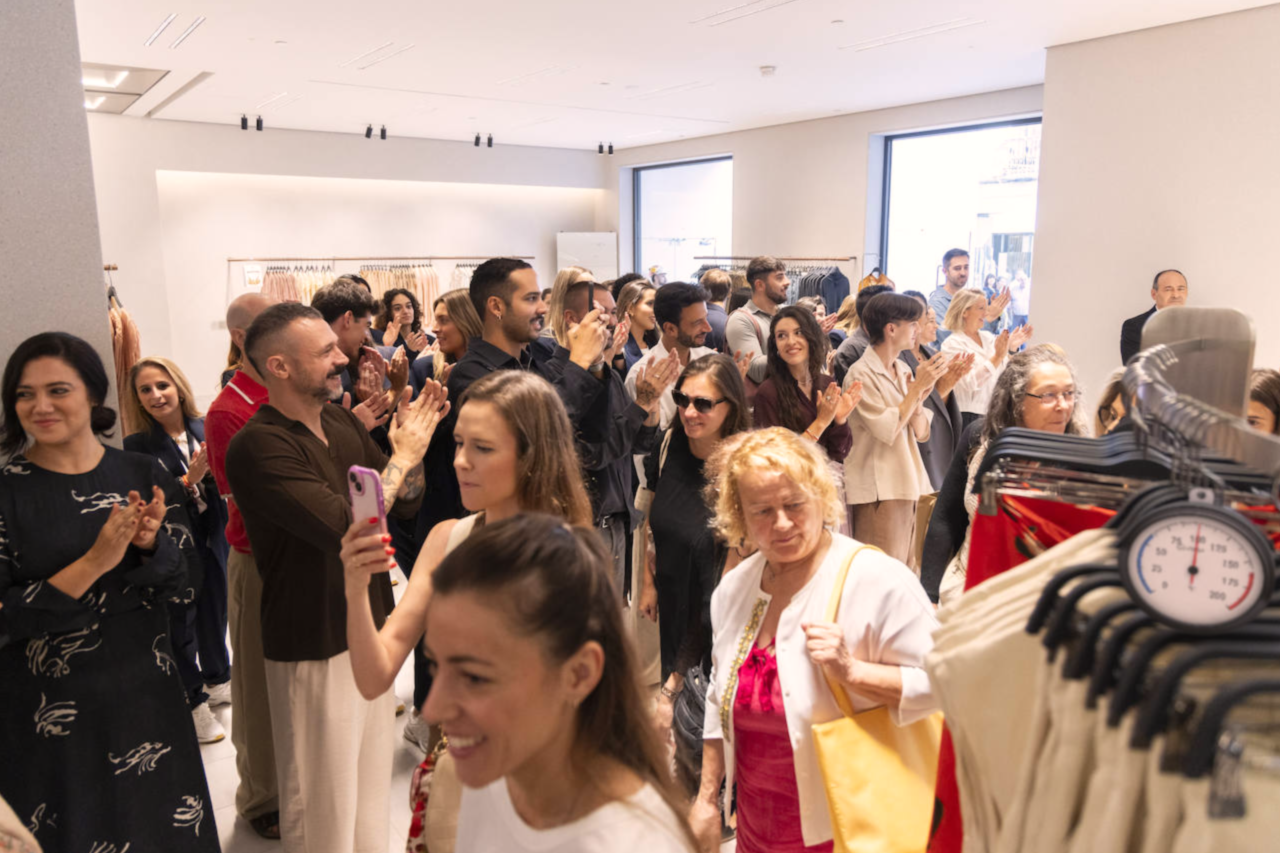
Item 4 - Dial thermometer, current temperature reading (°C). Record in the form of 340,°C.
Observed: 100,°C
